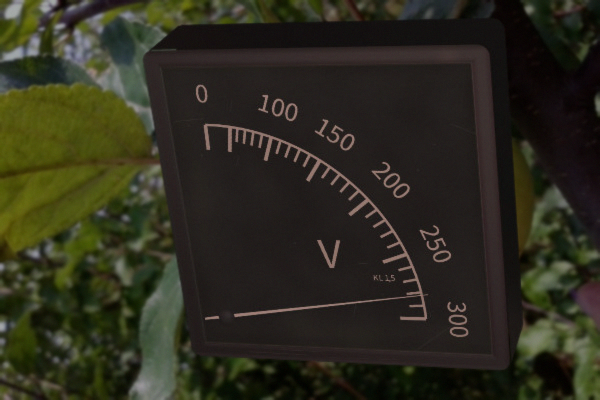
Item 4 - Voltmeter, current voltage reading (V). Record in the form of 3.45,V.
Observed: 280,V
